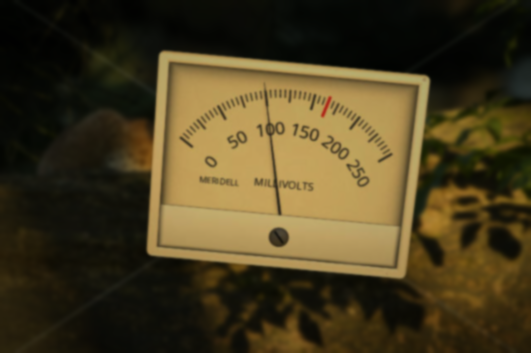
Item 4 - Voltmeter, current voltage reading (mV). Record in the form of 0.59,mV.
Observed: 100,mV
